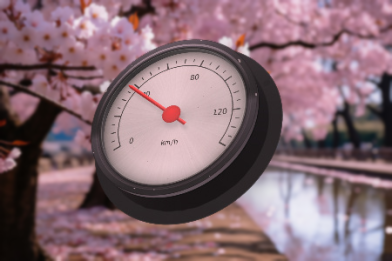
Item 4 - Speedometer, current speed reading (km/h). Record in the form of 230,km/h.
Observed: 37.5,km/h
